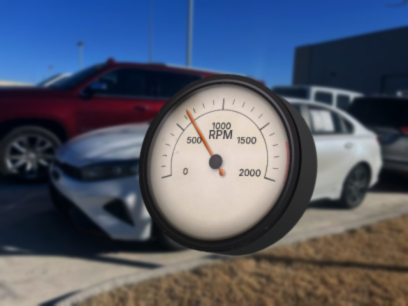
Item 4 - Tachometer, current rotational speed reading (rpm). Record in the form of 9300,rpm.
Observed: 650,rpm
